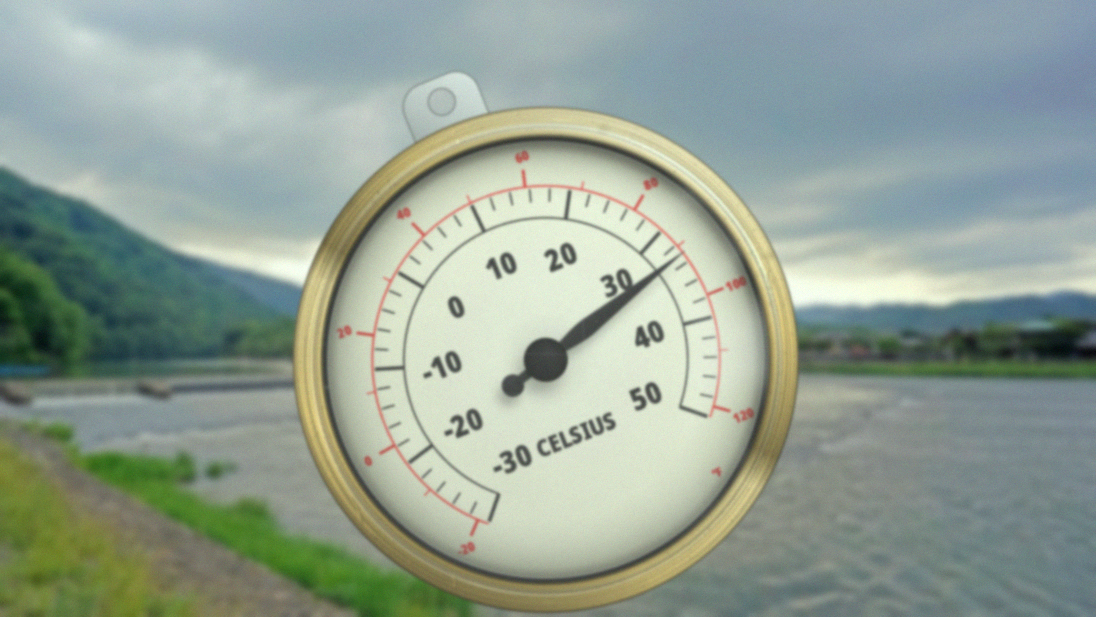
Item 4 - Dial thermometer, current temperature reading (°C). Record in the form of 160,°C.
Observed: 33,°C
